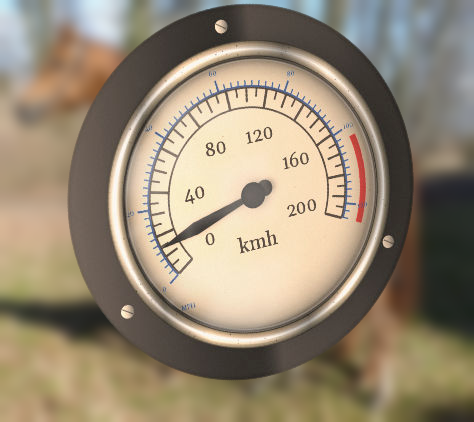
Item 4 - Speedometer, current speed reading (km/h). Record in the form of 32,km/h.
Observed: 15,km/h
